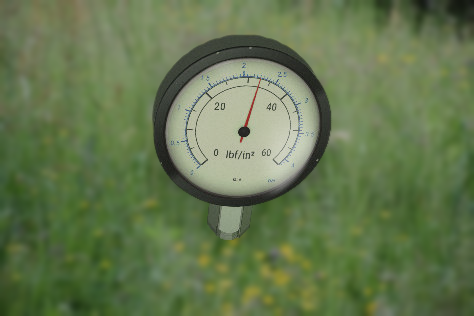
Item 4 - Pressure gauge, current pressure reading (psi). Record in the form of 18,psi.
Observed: 32.5,psi
